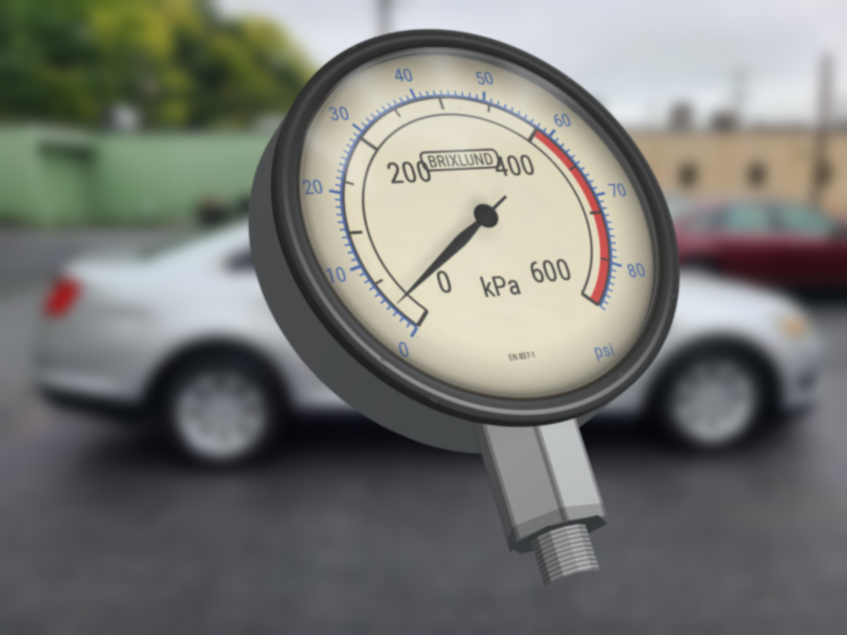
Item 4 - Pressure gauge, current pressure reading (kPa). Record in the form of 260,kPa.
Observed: 25,kPa
